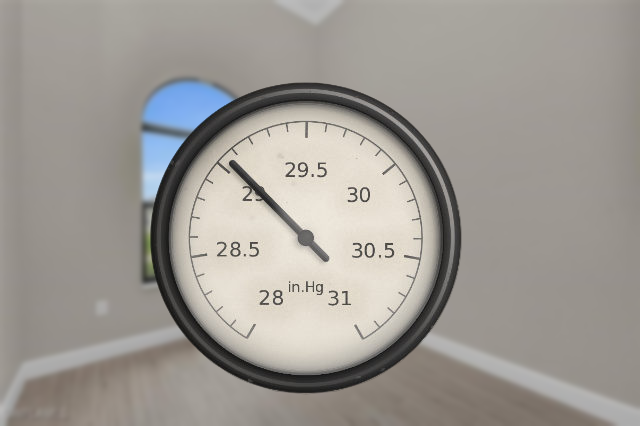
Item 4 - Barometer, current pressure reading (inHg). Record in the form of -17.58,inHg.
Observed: 29.05,inHg
